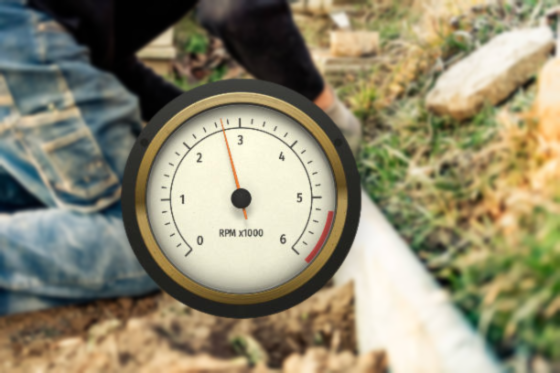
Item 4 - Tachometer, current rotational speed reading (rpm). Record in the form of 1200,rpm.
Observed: 2700,rpm
